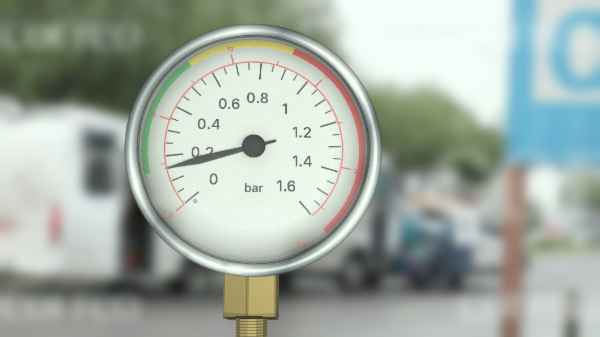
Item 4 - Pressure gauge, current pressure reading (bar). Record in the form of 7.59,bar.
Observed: 0.15,bar
